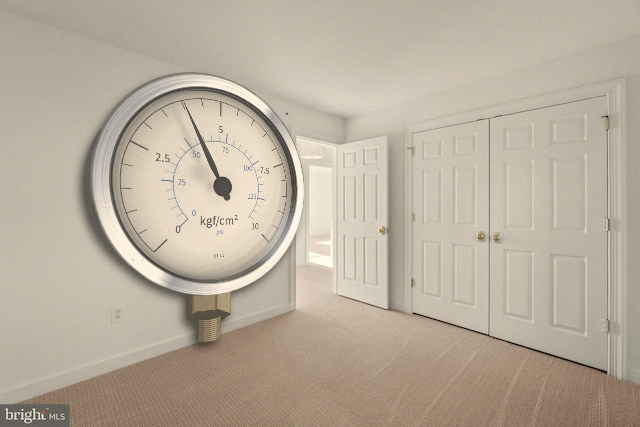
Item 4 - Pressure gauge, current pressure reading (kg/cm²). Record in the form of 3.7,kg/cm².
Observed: 4,kg/cm²
